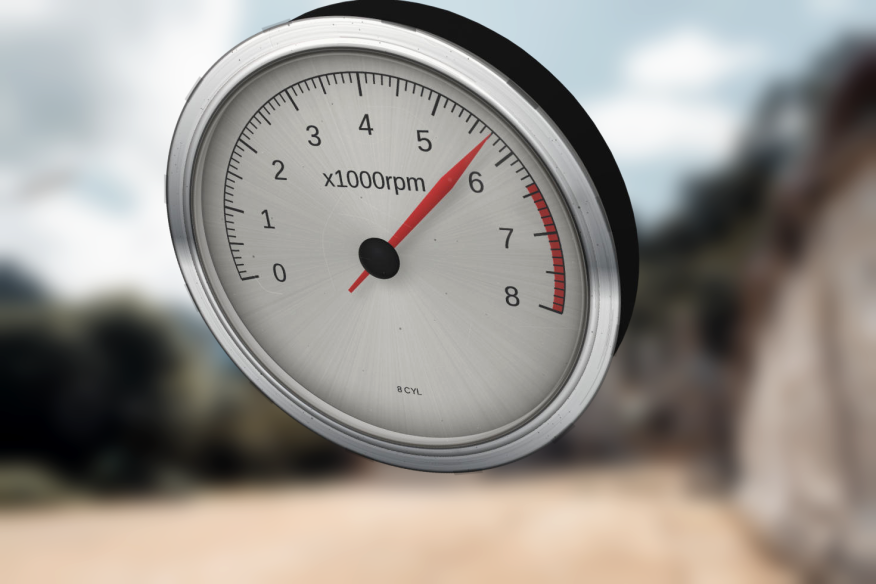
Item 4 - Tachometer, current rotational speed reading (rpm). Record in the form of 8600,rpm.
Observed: 5700,rpm
